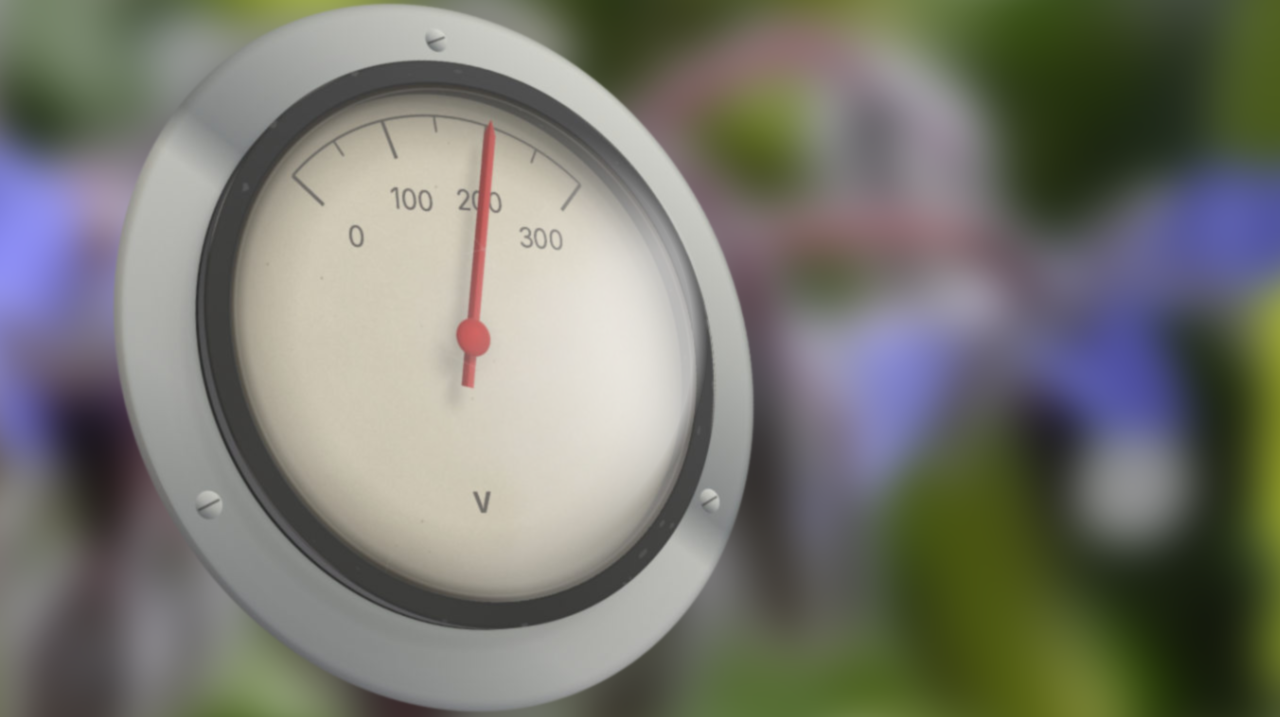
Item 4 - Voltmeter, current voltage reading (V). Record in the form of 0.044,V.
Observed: 200,V
